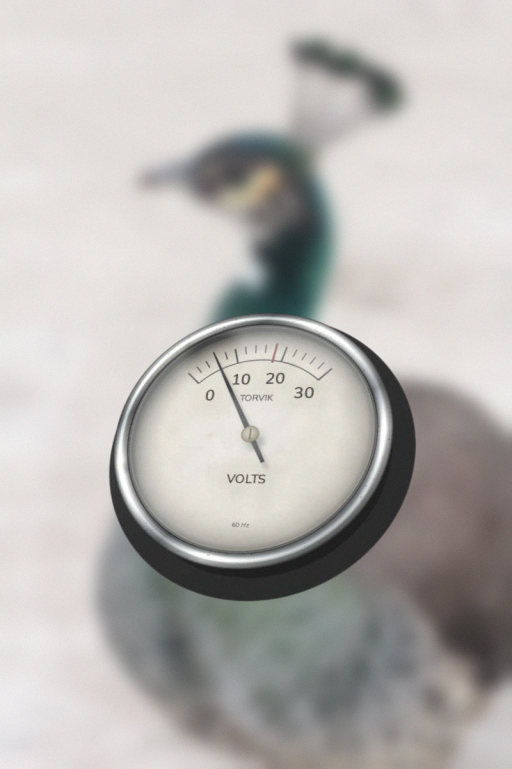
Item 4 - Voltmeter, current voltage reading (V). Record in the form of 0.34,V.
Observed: 6,V
